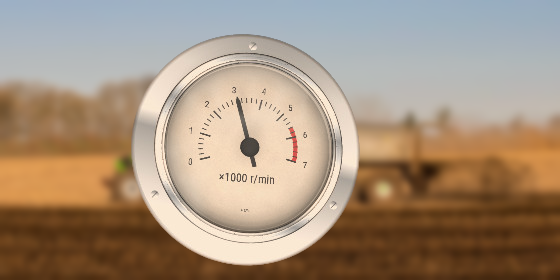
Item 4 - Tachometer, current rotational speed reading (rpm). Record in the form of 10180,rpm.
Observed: 3000,rpm
